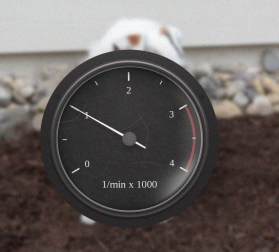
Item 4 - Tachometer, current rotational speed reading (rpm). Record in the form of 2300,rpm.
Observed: 1000,rpm
